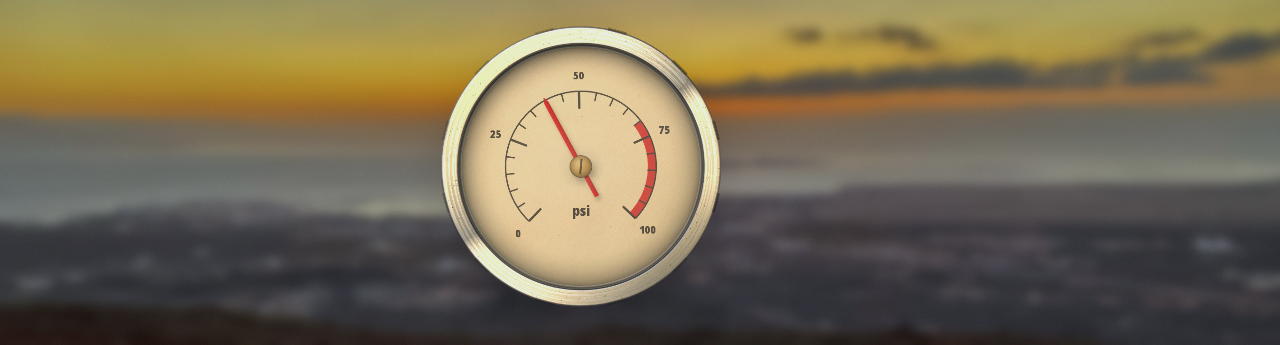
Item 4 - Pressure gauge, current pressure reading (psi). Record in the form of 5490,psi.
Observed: 40,psi
